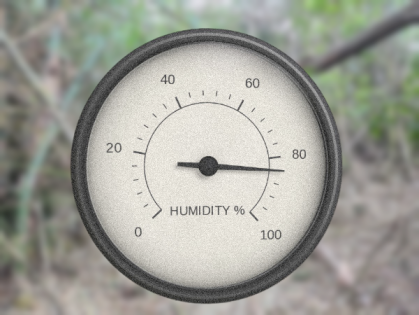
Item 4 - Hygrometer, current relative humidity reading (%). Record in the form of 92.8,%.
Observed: 84,%
